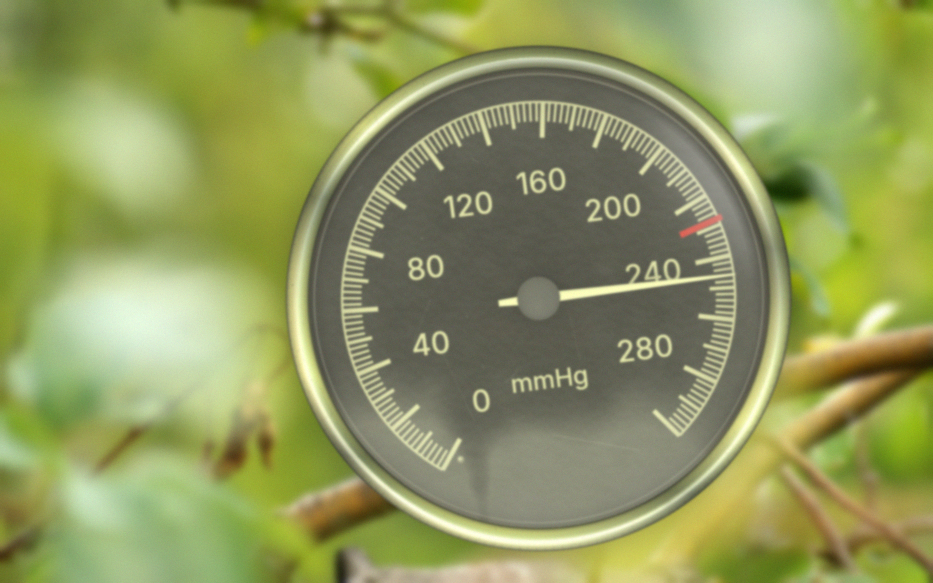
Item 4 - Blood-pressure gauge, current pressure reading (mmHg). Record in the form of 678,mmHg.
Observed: 246,mmHg
